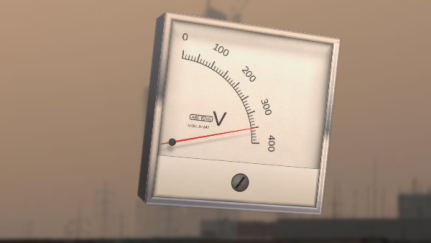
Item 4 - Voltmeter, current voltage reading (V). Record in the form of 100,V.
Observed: 350,V
